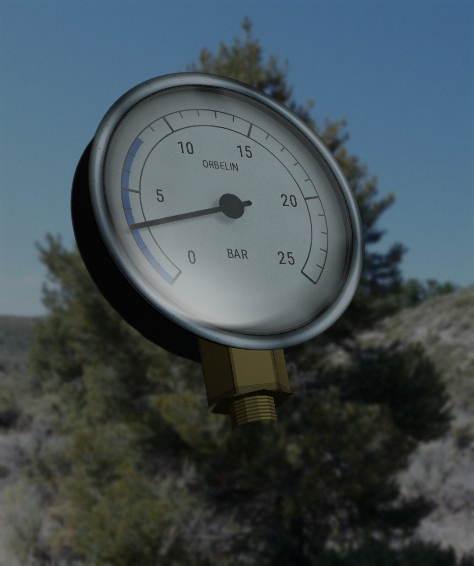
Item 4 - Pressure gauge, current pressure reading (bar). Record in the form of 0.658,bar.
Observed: 3,bar
